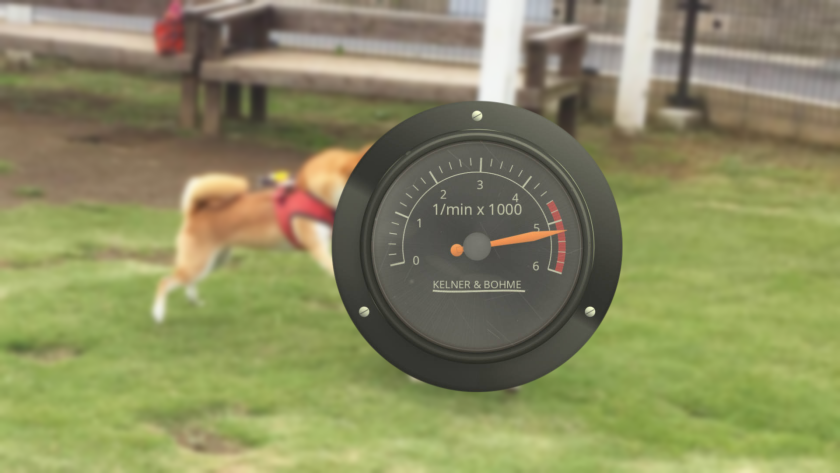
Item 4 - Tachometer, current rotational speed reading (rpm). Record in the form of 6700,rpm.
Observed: 5200,rpm
